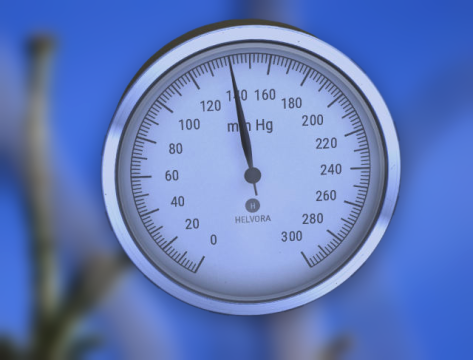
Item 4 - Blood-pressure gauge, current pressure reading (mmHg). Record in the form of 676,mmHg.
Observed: 140,mmHg
